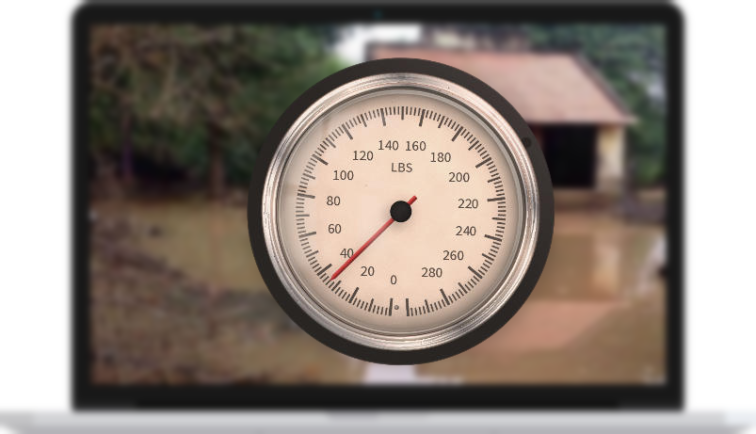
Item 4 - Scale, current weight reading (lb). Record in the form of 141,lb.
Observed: 34,lb
